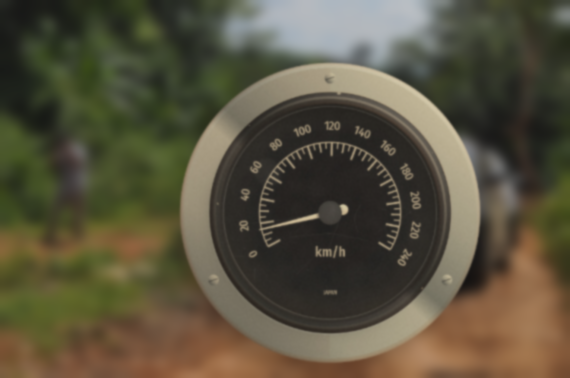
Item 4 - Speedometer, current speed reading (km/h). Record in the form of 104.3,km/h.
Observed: 15,km/h
